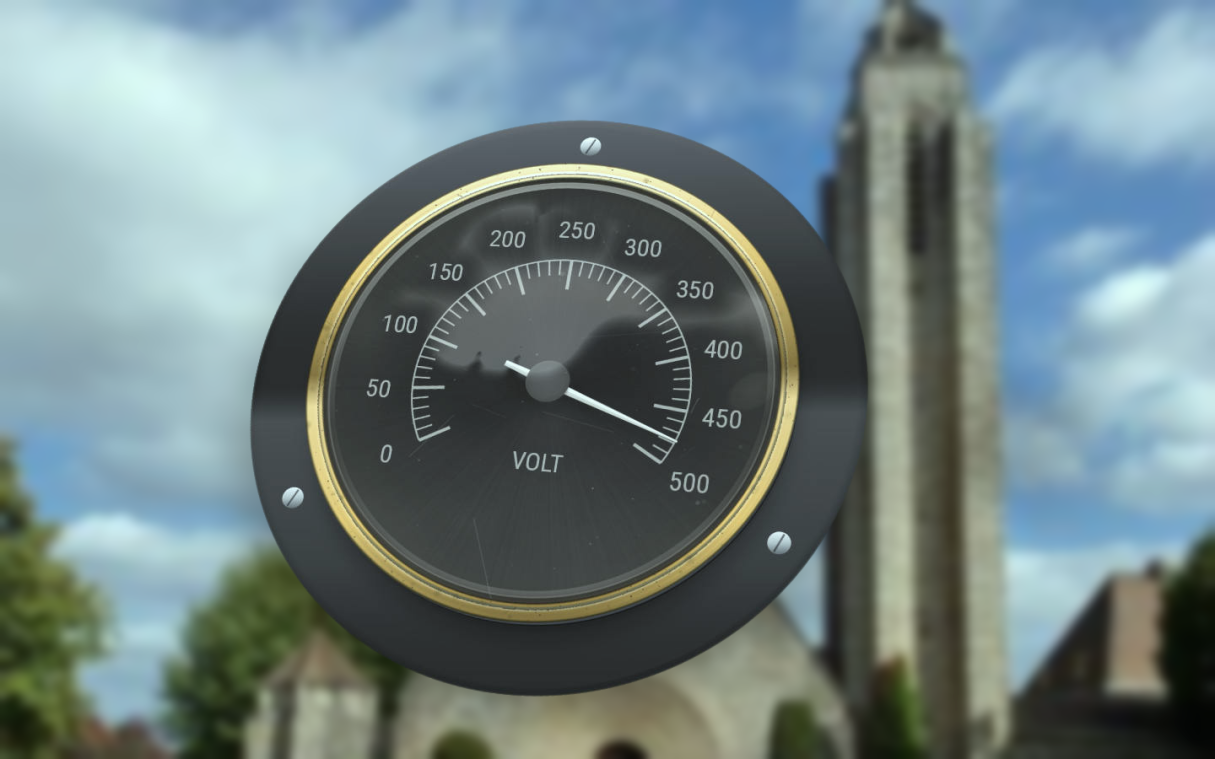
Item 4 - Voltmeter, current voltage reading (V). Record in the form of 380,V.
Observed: 480,V
